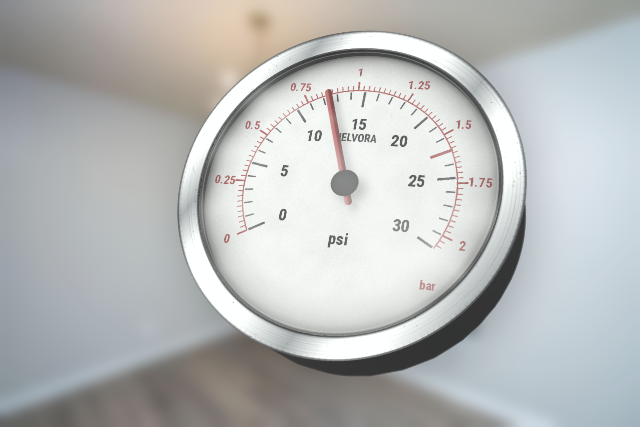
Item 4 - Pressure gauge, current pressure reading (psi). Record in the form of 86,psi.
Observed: 12.5,psi
